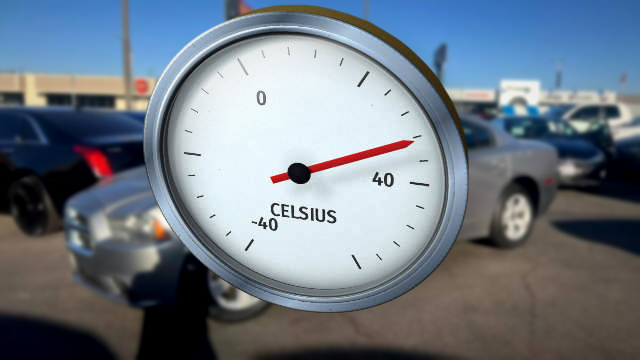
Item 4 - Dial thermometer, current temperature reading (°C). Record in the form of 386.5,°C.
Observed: 32,°C
